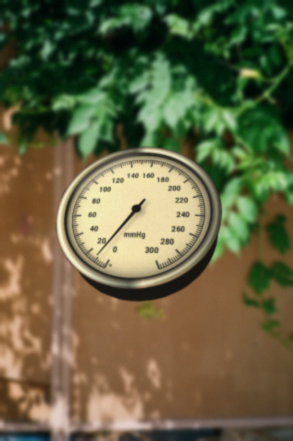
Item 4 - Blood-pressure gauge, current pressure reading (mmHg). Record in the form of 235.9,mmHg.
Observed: 10,mmHg
